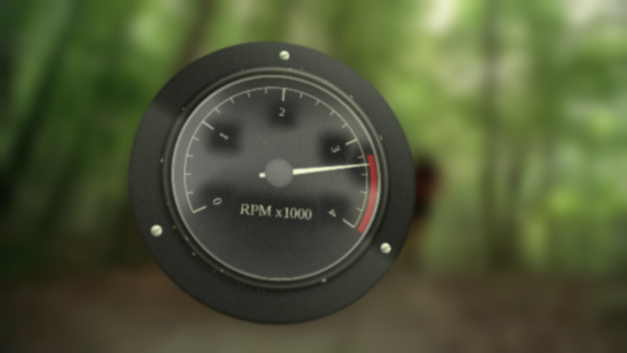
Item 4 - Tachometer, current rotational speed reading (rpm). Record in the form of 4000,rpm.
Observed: 3300,rpm
